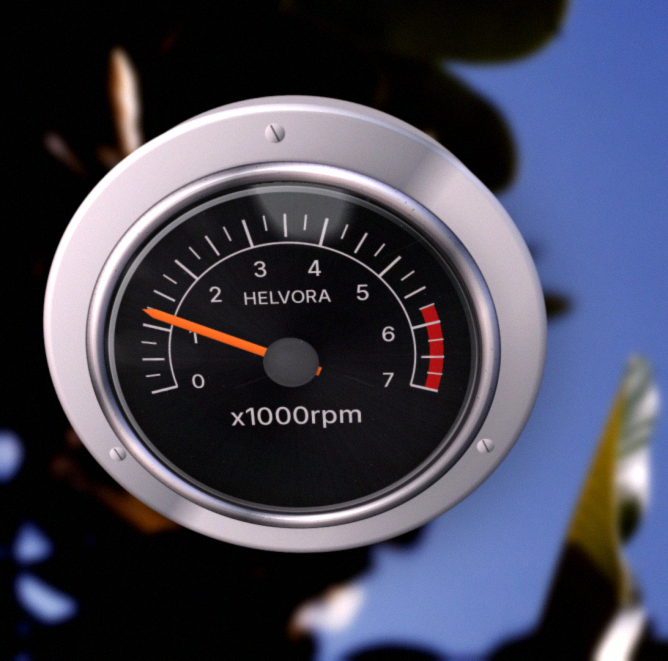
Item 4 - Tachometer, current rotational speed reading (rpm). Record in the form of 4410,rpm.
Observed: 1250,rpm
